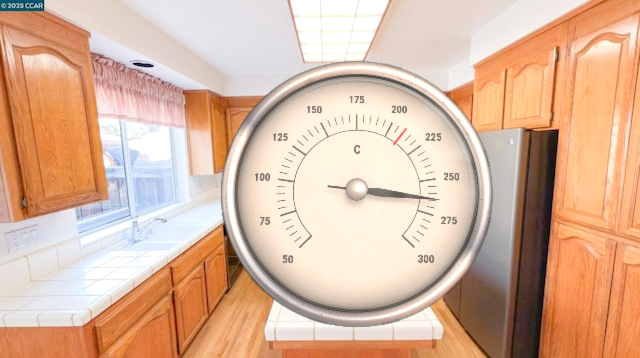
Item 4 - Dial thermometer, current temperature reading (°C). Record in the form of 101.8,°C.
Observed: 265,°C
